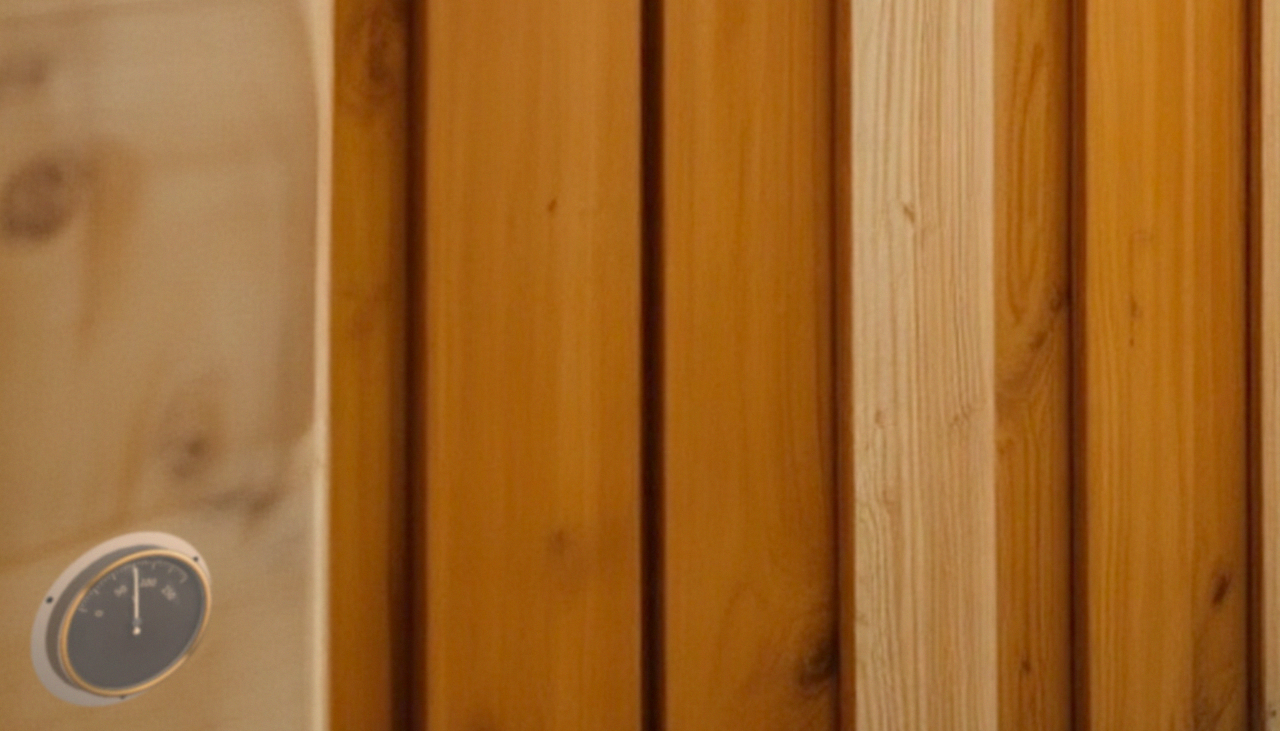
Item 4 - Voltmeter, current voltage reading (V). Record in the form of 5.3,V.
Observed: 75,V
